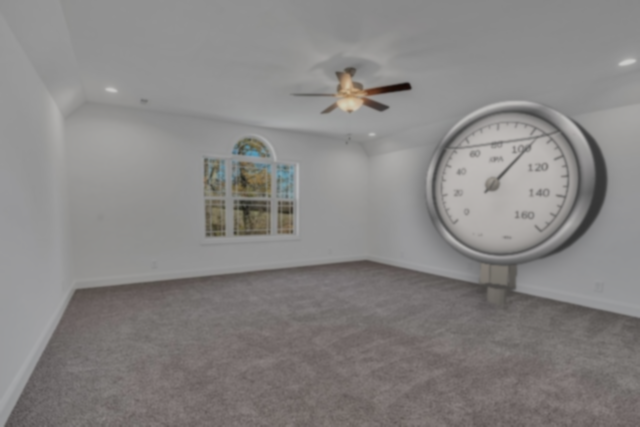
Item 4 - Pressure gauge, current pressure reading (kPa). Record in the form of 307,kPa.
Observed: 105,kPa
